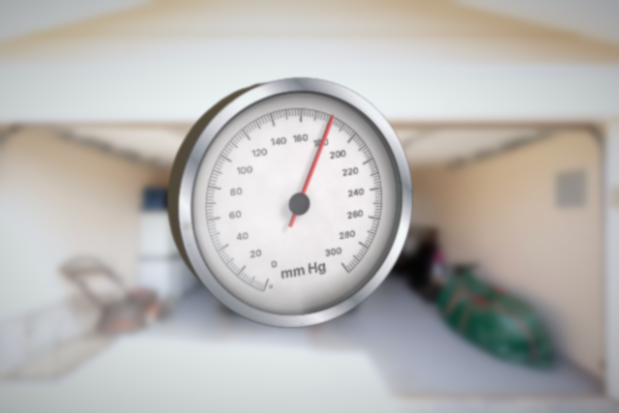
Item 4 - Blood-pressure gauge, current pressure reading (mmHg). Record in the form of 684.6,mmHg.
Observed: 180,mmHg
